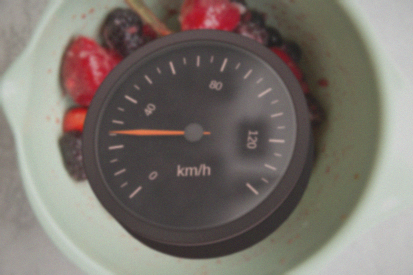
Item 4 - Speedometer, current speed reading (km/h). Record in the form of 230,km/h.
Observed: 25,km/h
